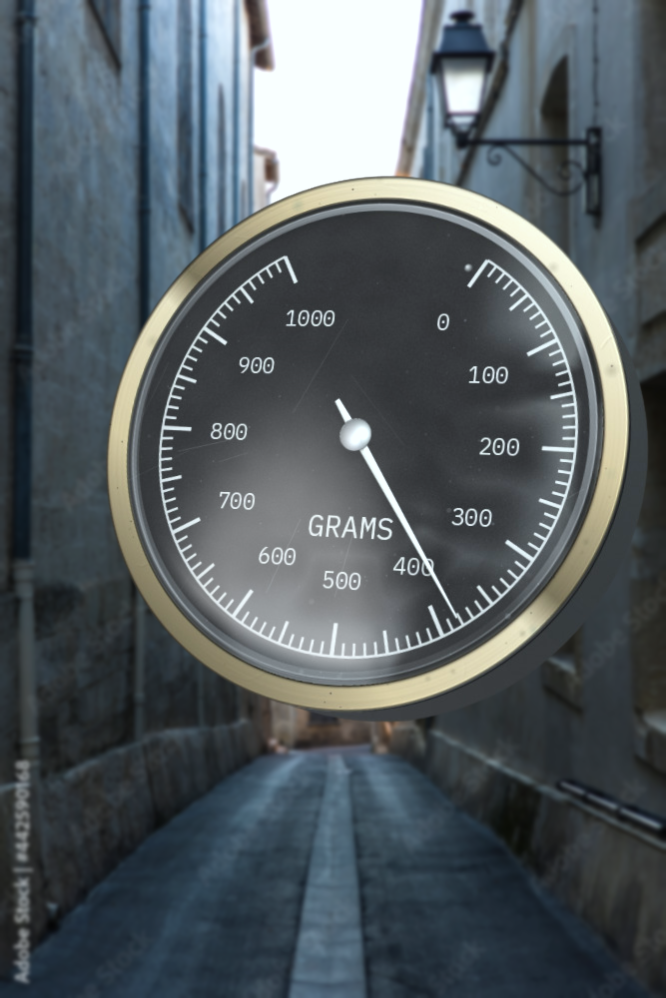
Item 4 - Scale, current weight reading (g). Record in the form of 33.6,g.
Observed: 380,g
